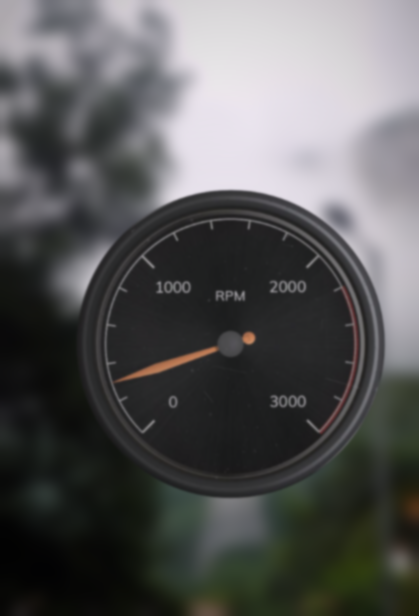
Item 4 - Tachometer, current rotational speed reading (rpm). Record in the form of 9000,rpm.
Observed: 300,rpm
